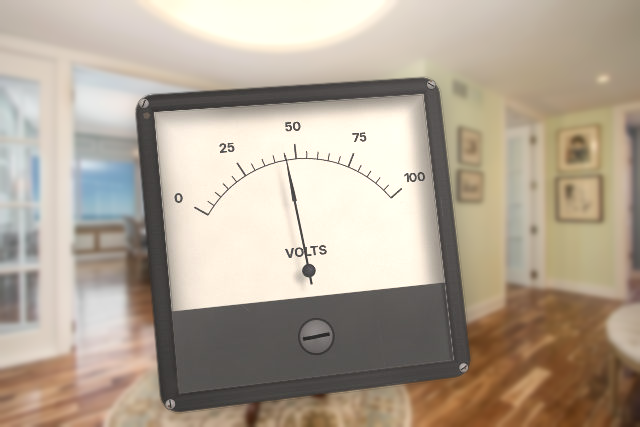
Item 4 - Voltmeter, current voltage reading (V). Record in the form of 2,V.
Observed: 45,V
